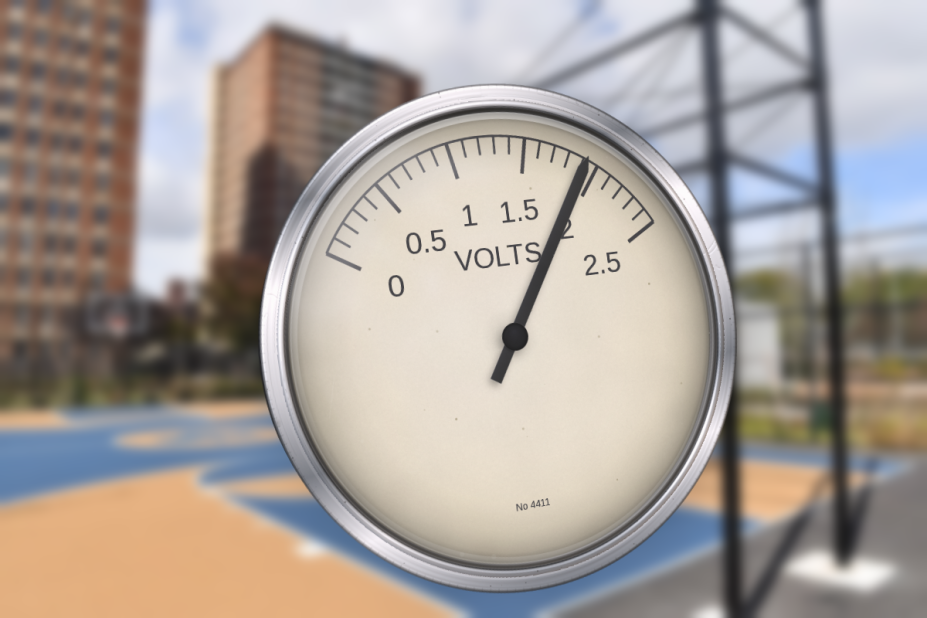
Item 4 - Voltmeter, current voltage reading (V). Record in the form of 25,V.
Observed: 1.9,V
